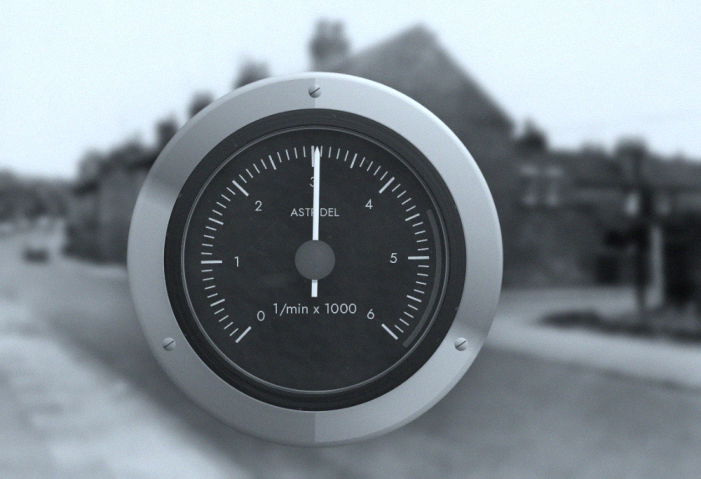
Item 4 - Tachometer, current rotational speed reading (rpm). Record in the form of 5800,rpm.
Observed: 3050,rpm
